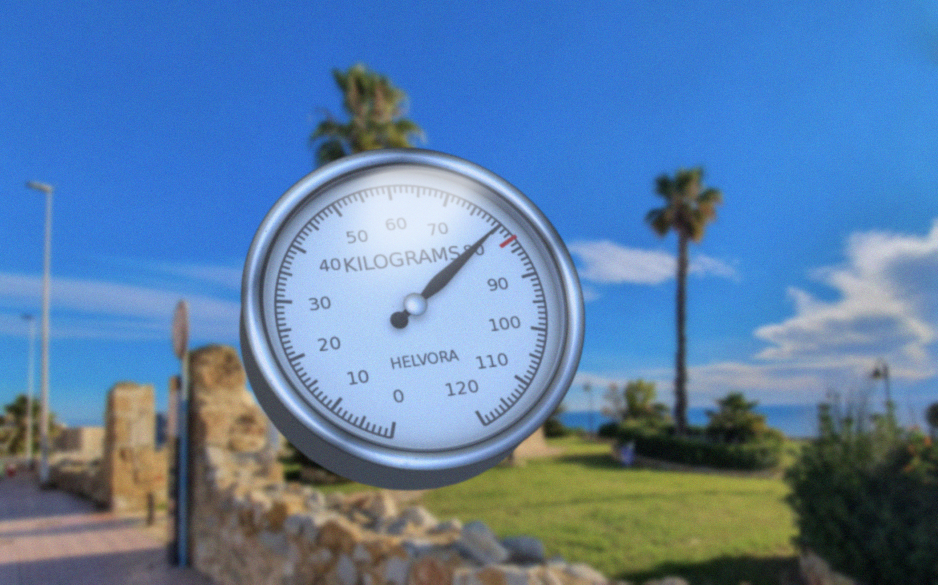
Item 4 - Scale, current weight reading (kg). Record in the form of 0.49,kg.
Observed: 80,kg
